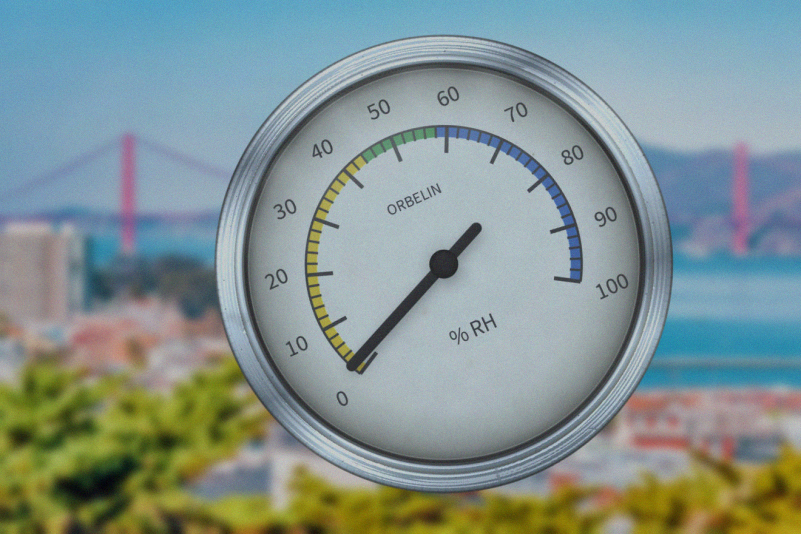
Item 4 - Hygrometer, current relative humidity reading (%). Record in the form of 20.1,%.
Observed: 2,%
